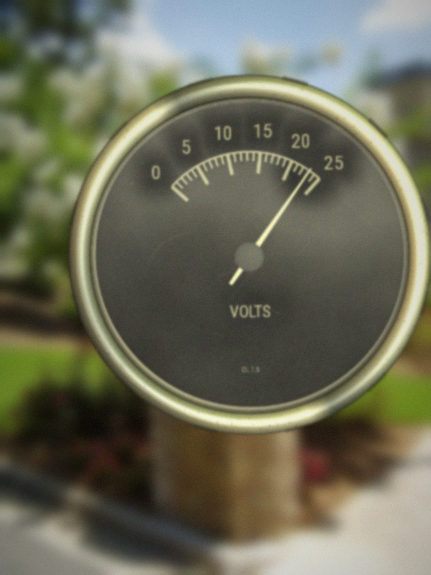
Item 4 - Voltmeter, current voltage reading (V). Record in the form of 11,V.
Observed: 23,V
